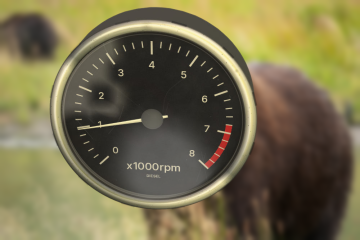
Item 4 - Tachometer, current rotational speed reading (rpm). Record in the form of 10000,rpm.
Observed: 1000,rpm
